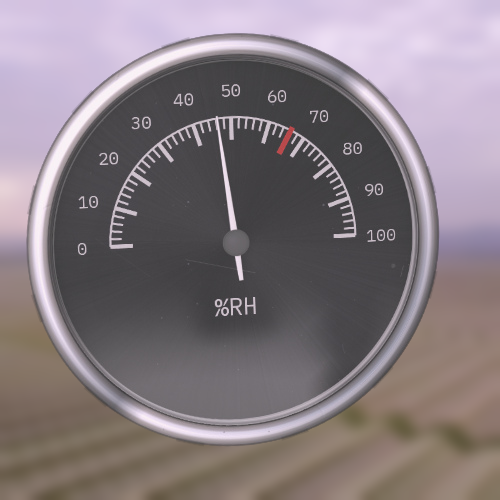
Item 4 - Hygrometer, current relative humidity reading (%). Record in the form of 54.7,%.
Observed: 46,%
